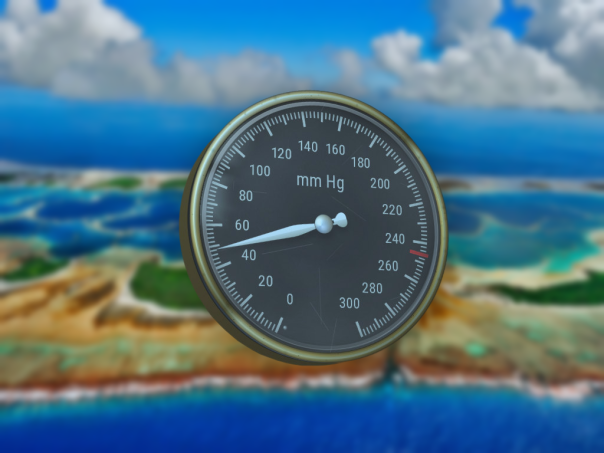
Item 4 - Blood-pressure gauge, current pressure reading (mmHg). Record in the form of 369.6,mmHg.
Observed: 48,mmHg
